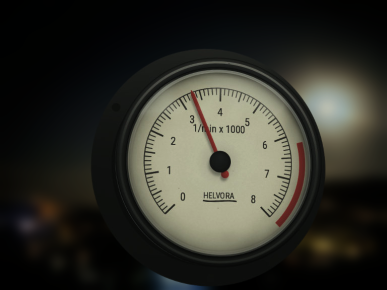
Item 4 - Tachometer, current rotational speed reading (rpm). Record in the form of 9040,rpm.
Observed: 3300,rpm
